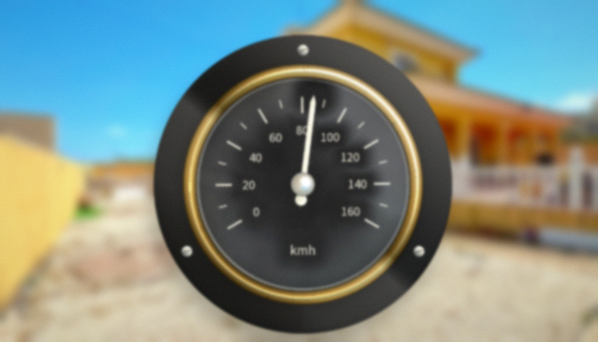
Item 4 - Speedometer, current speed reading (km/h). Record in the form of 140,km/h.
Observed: 85,km/h
